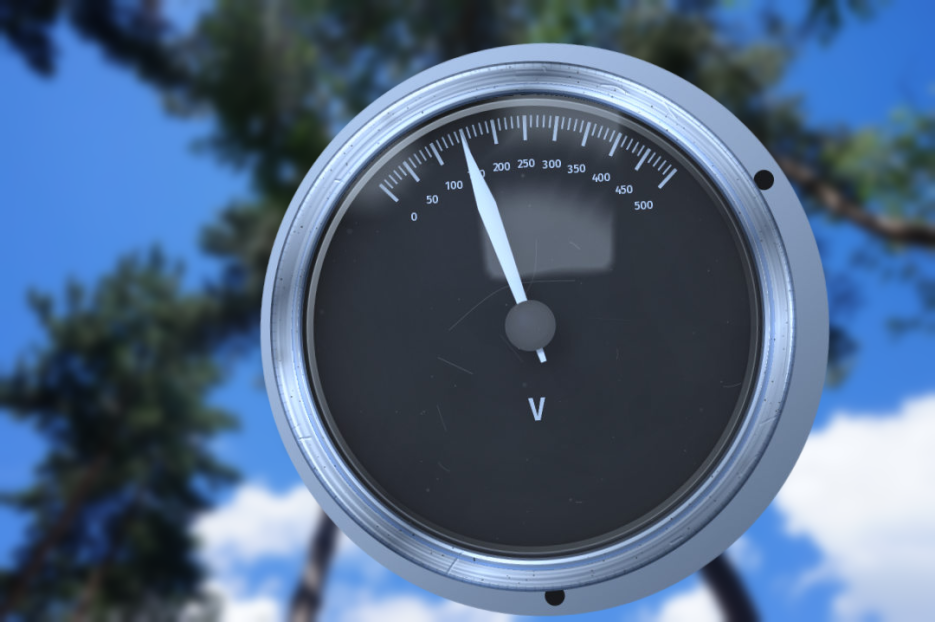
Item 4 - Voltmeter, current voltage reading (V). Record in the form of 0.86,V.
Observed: 150,V
